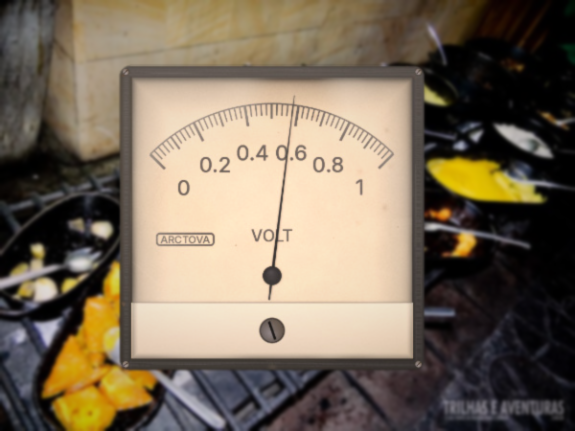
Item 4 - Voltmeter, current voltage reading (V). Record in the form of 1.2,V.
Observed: 0.58,V
